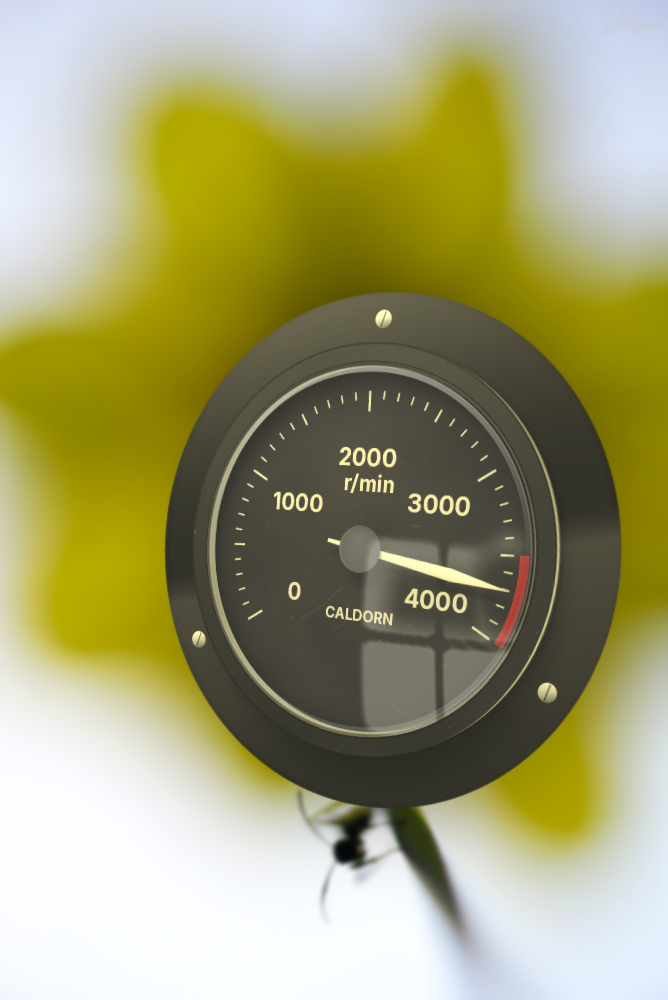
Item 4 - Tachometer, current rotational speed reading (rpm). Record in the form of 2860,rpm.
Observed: 3700,rpm
